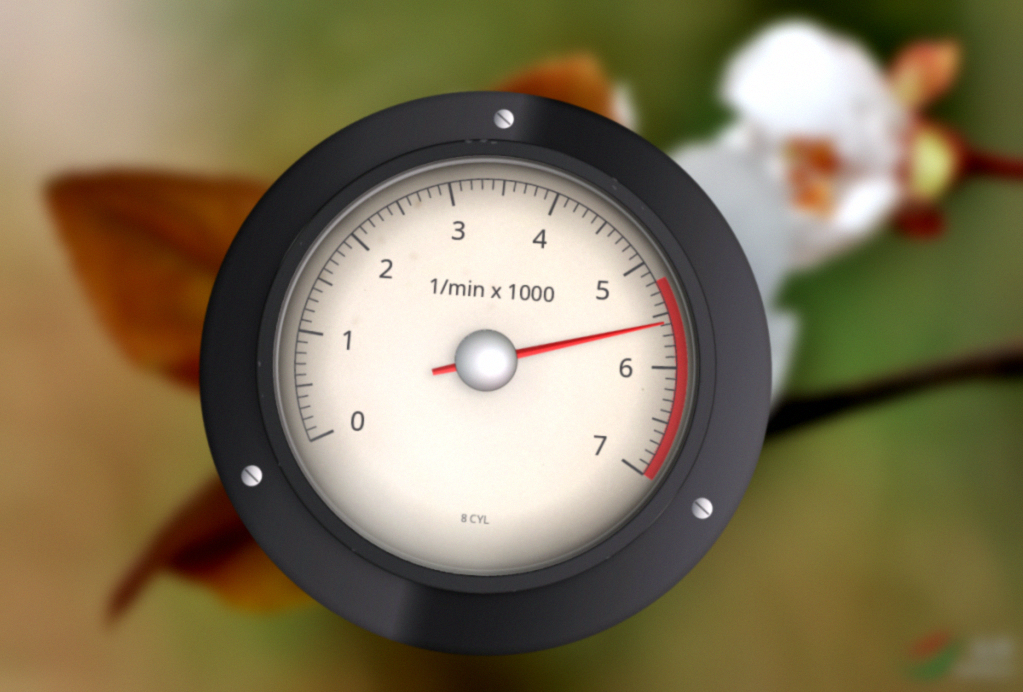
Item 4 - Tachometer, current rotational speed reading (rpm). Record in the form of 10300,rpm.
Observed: 5600,rpm
